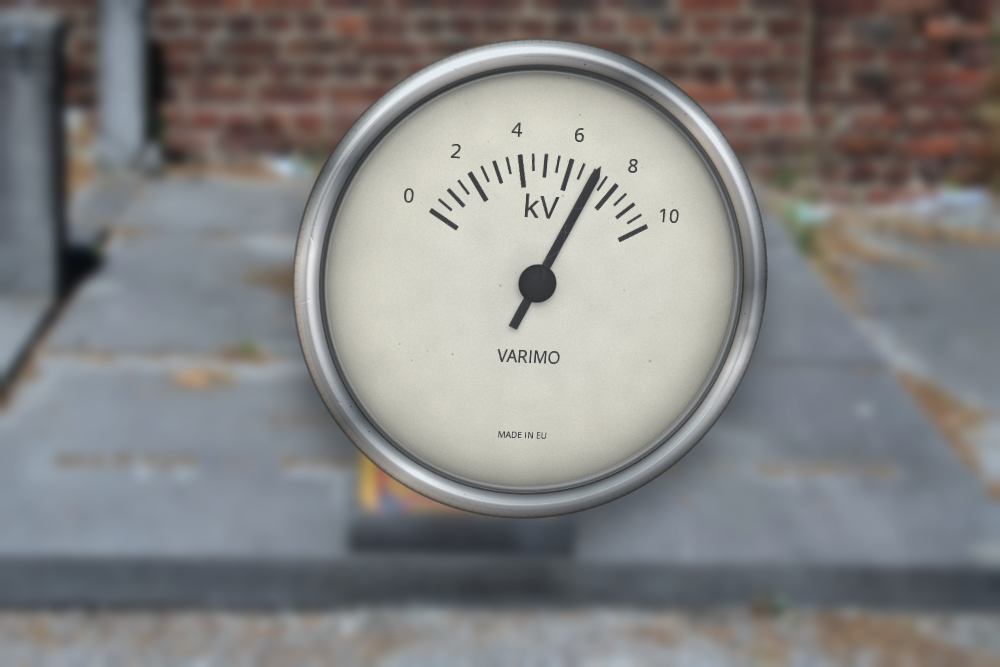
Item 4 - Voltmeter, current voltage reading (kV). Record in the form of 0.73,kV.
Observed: 7,kV
